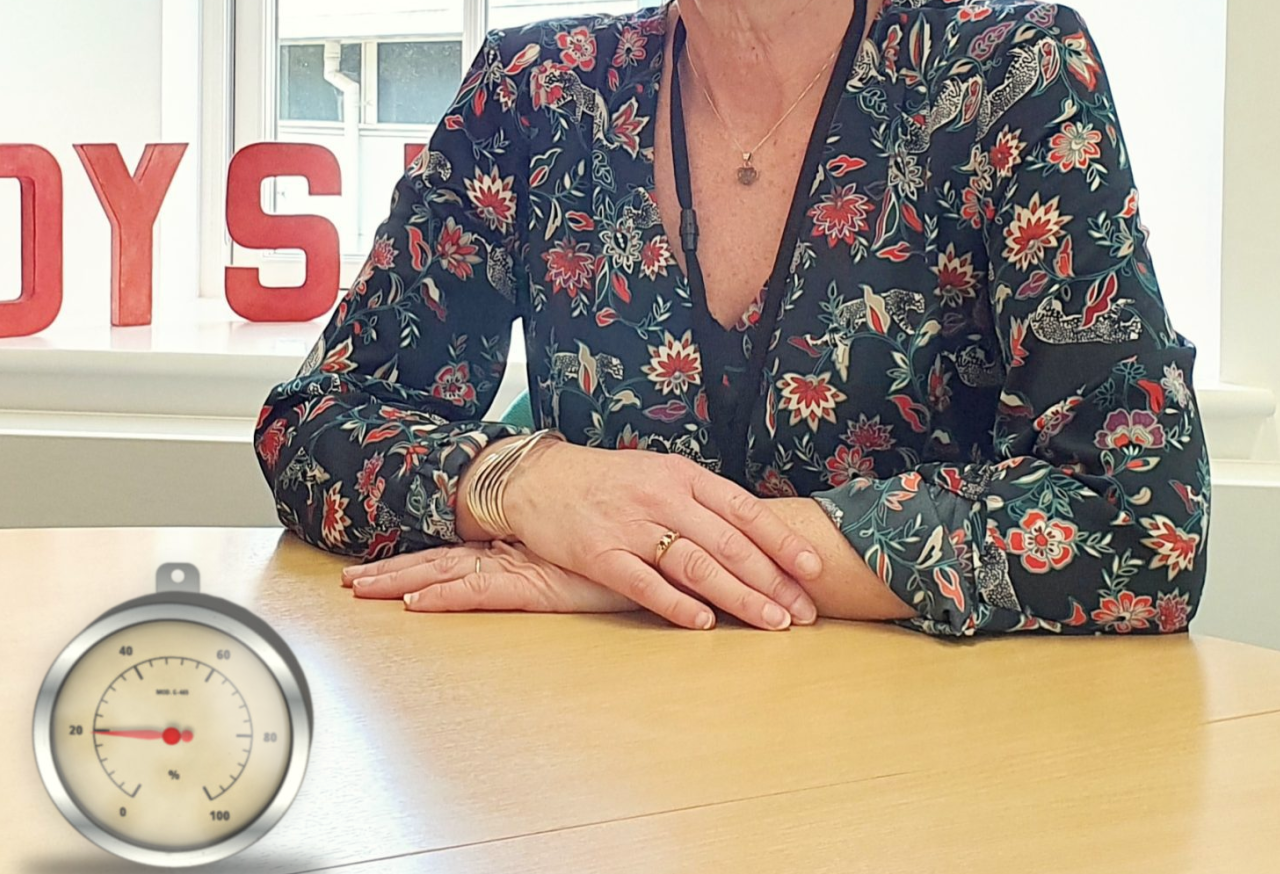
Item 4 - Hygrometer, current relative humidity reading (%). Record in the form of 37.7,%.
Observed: 20,%
